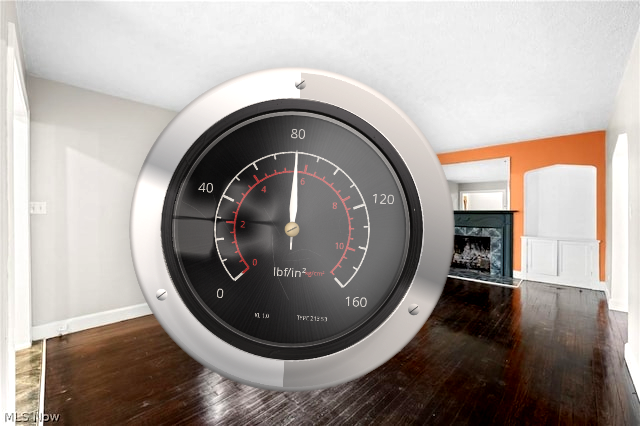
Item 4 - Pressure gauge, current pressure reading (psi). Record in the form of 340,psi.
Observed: 80,psi
